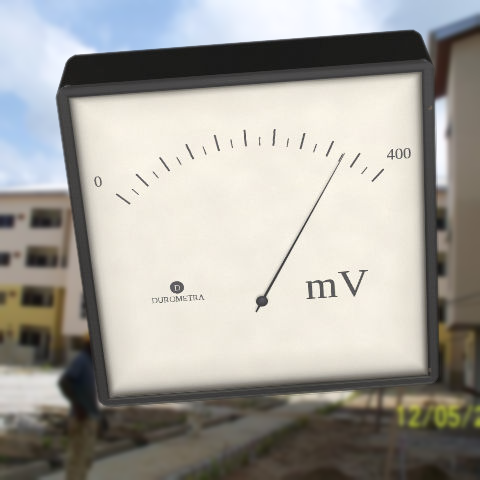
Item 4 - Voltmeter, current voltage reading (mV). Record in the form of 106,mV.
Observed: 340,mV
